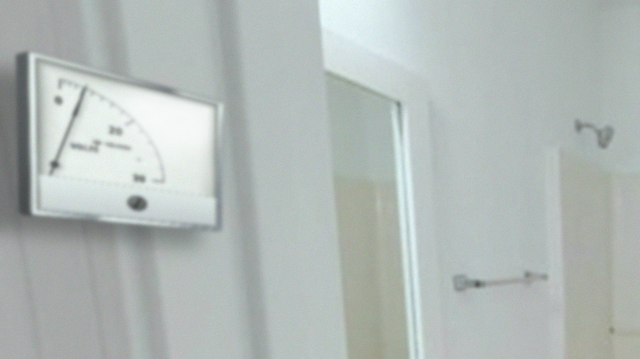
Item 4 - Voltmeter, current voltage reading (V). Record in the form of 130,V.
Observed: 10,V
